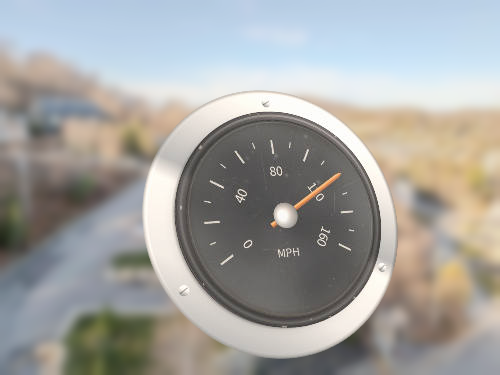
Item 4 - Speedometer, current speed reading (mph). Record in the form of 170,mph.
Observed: 120,mph
